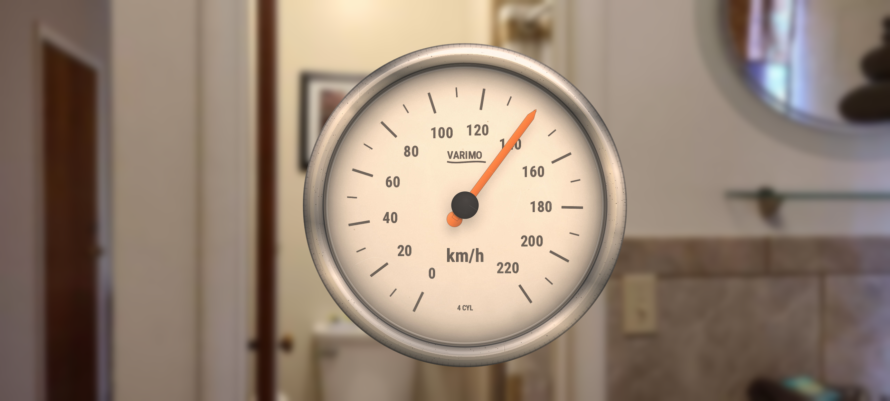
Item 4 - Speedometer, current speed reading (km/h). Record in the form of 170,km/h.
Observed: 140,km/h
